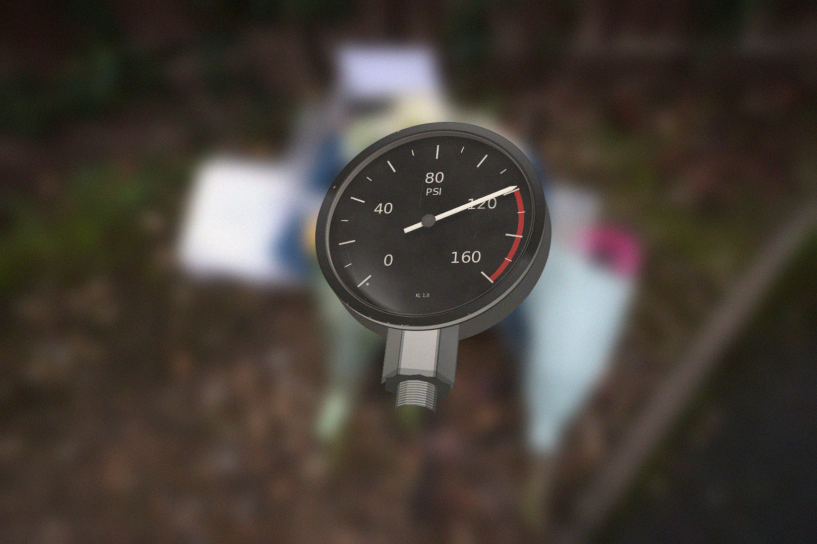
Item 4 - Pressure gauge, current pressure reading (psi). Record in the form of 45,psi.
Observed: 120,psi
